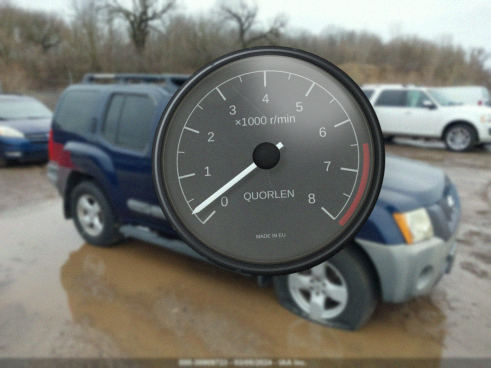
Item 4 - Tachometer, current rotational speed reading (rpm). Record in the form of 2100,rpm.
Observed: 250,rpm
